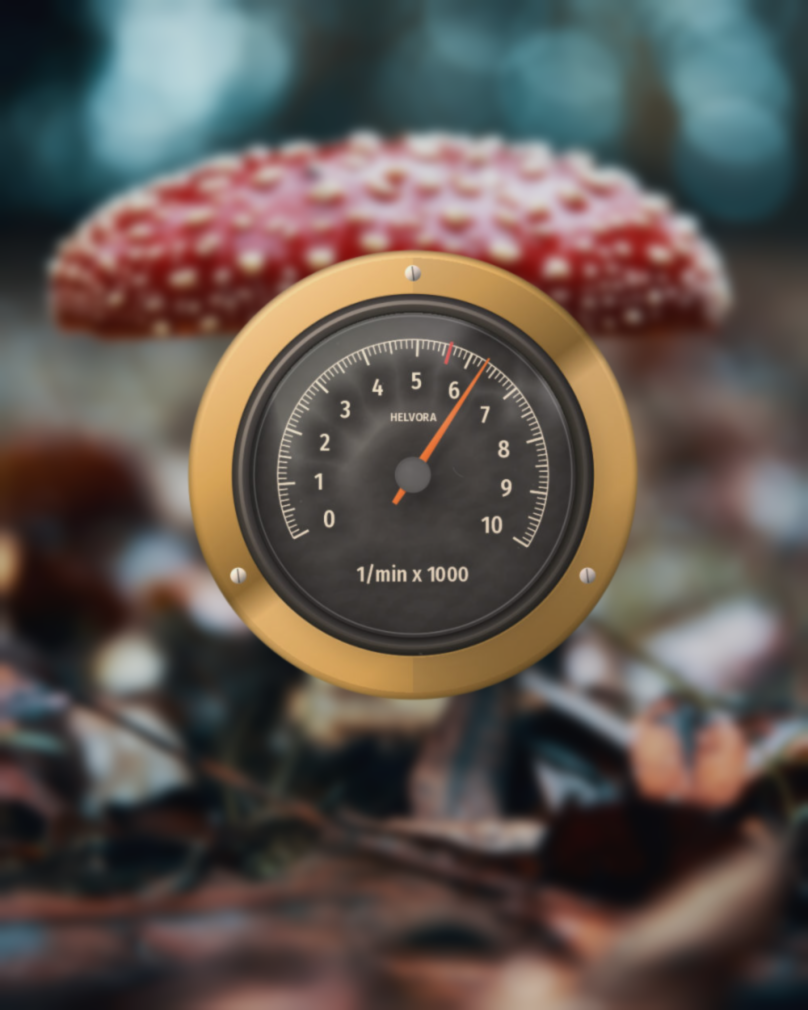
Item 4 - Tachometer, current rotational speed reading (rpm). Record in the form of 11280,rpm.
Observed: 6300,rpm
